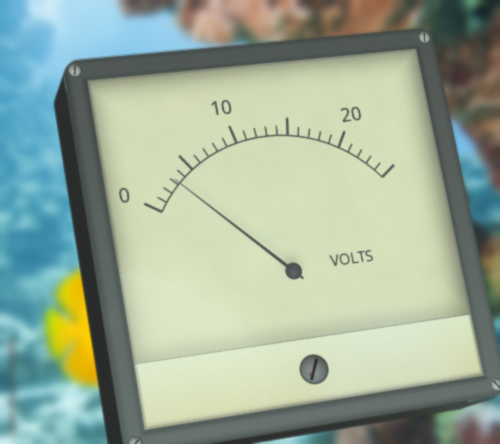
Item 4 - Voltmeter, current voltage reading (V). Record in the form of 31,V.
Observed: 3,V
